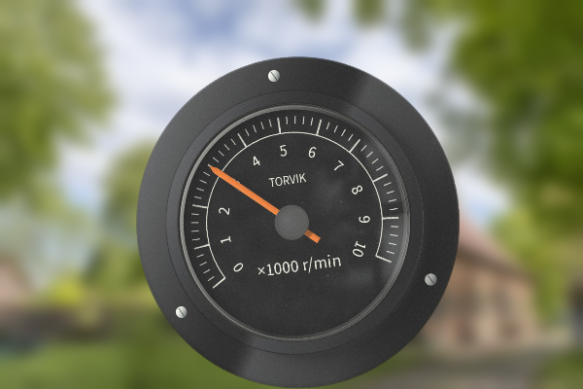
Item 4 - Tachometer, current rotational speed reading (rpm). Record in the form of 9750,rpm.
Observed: 3000,rpm
